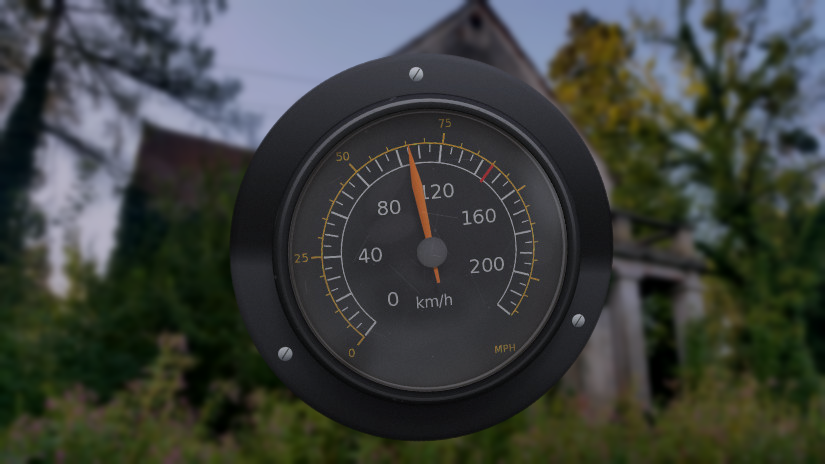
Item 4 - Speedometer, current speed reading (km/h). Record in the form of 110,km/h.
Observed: 105,km/h
